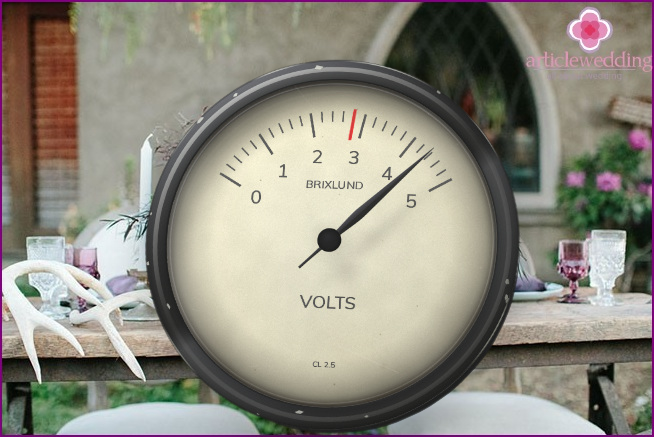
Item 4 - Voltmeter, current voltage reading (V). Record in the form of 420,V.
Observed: 4.4,V
